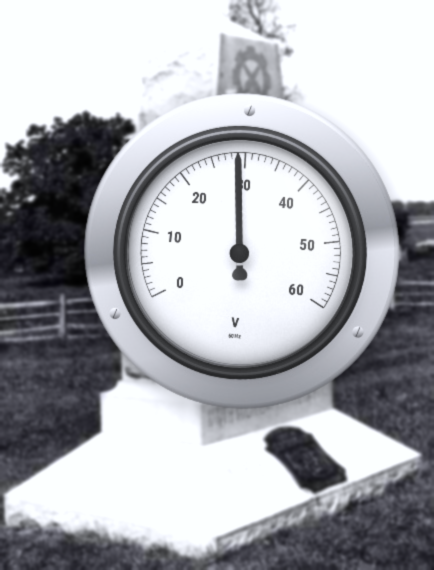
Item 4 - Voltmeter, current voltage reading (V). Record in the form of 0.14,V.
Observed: 29,V
